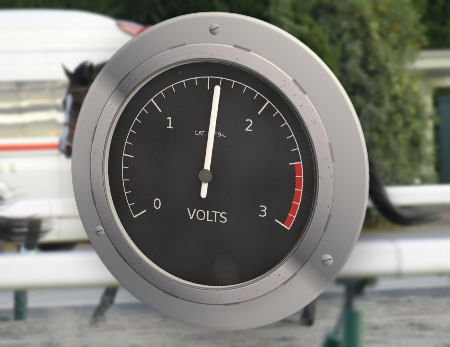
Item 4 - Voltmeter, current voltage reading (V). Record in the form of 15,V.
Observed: 1.6,V
